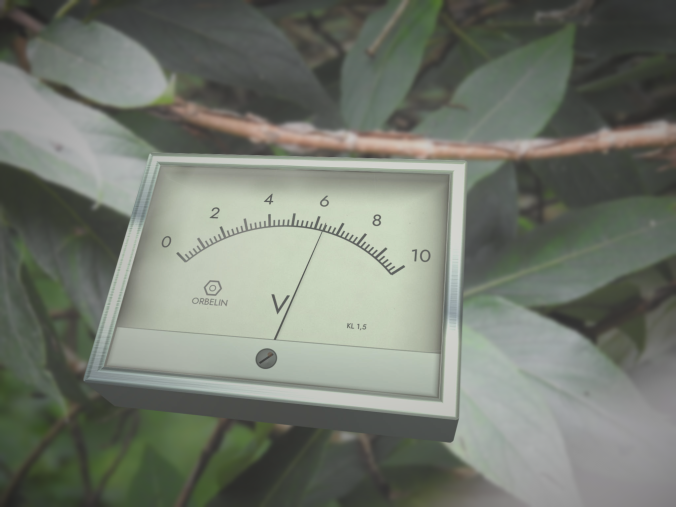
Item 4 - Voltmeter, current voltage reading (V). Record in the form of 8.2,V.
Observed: 6.4,V
